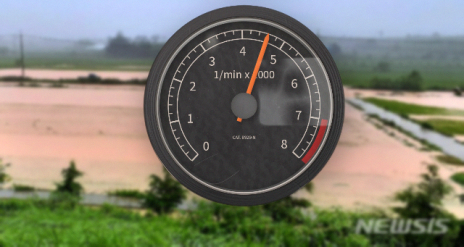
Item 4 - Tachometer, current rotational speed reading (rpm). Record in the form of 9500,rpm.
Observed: 4600,rpm
